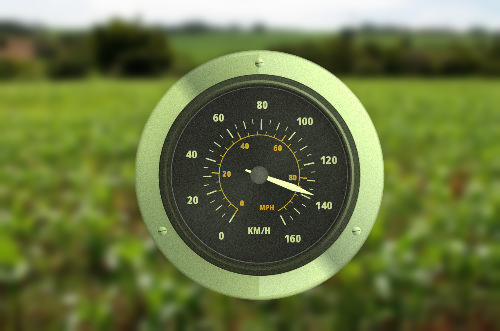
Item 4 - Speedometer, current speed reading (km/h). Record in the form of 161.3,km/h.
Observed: 137.5,km/h
